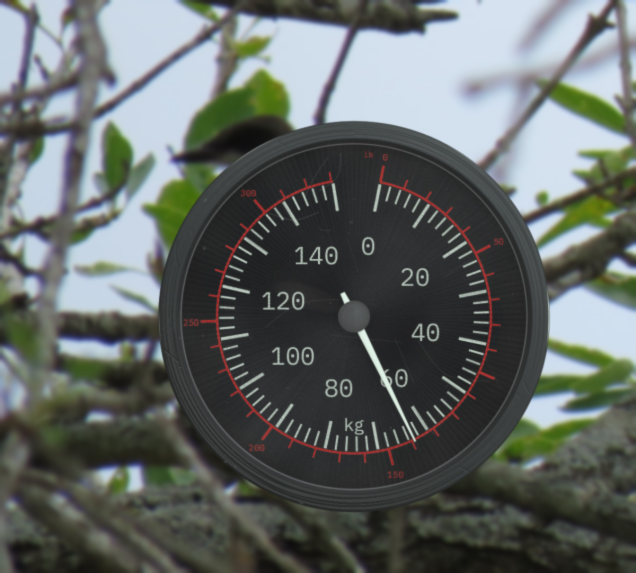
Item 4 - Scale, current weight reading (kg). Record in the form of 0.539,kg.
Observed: 63,kg
